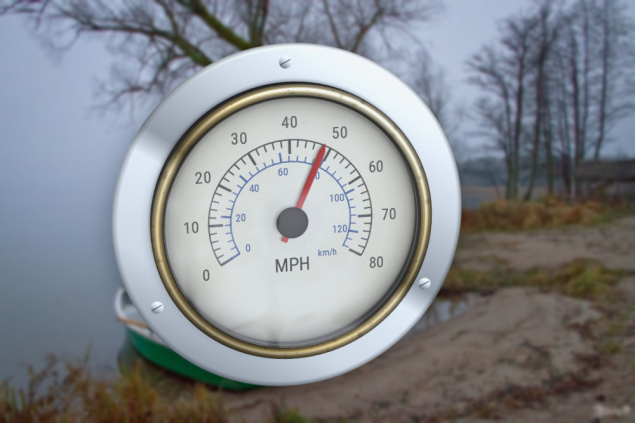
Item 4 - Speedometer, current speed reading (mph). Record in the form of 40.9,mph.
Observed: 48,mph
